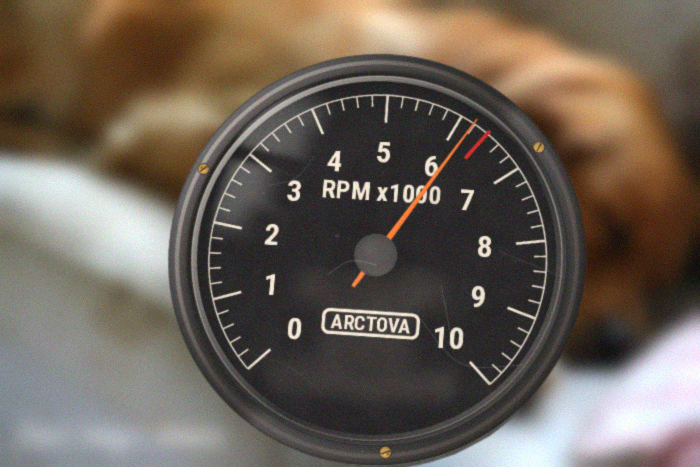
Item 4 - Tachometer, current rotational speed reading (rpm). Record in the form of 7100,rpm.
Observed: 6200,rpm
